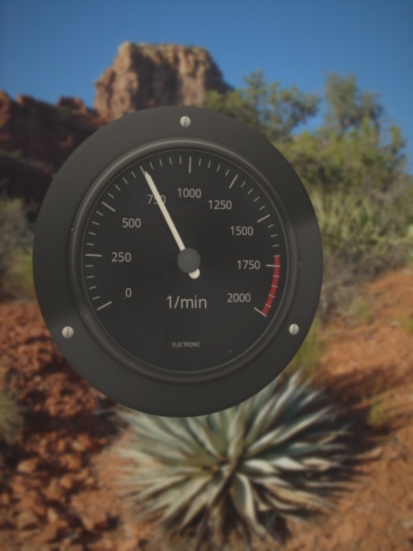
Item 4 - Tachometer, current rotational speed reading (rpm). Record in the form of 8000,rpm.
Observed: 750,rpm
